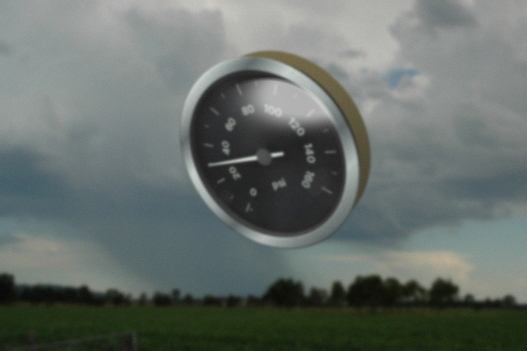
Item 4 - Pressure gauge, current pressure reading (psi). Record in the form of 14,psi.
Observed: 30,psi
